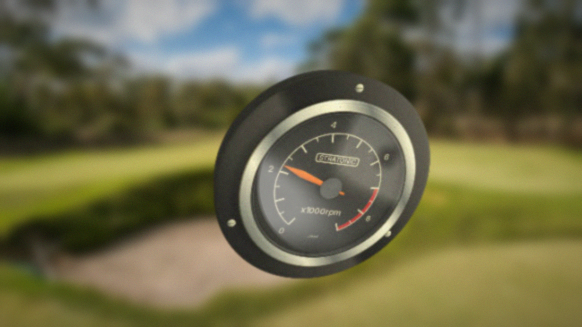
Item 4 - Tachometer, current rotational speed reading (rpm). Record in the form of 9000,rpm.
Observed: 2250,rpm
